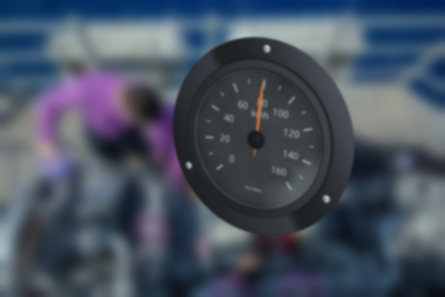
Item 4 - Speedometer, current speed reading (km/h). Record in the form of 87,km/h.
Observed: 80,km/h
